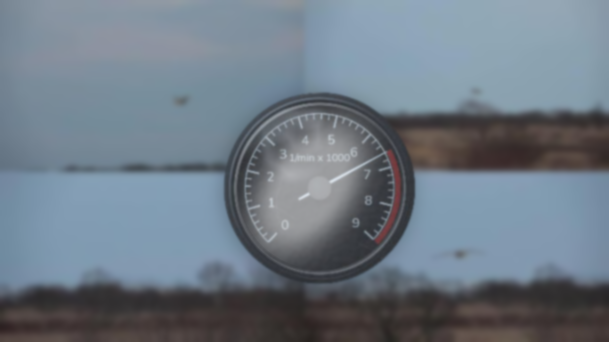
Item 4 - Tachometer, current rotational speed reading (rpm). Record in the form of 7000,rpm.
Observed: 6600,rpm
